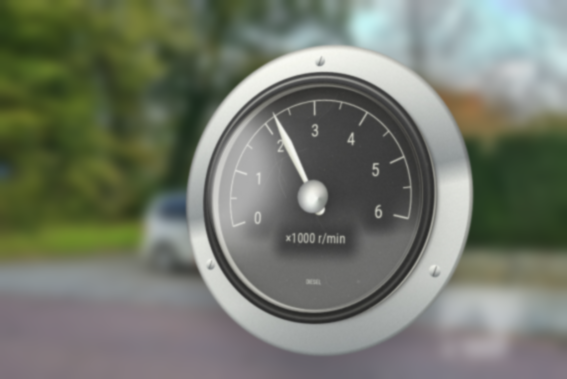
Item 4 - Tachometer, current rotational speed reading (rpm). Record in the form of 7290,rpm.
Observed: 2250,rpm
